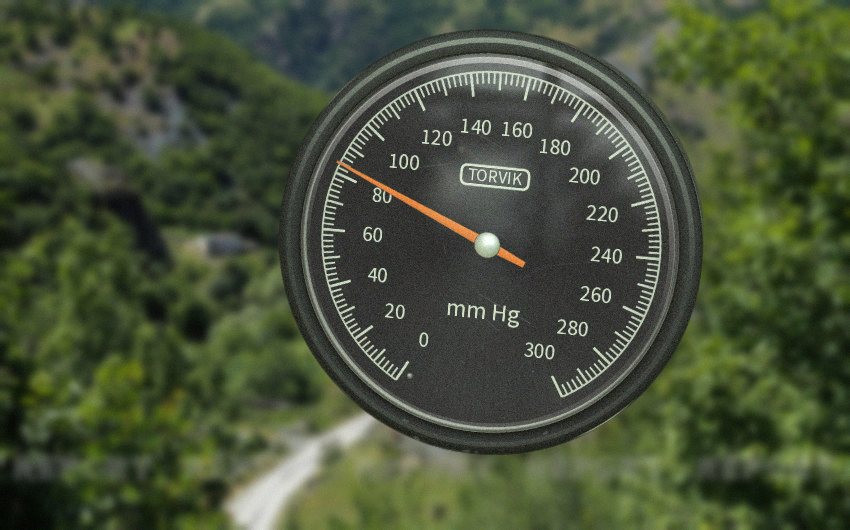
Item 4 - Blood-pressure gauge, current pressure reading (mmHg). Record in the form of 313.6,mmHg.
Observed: 84,mmHg
